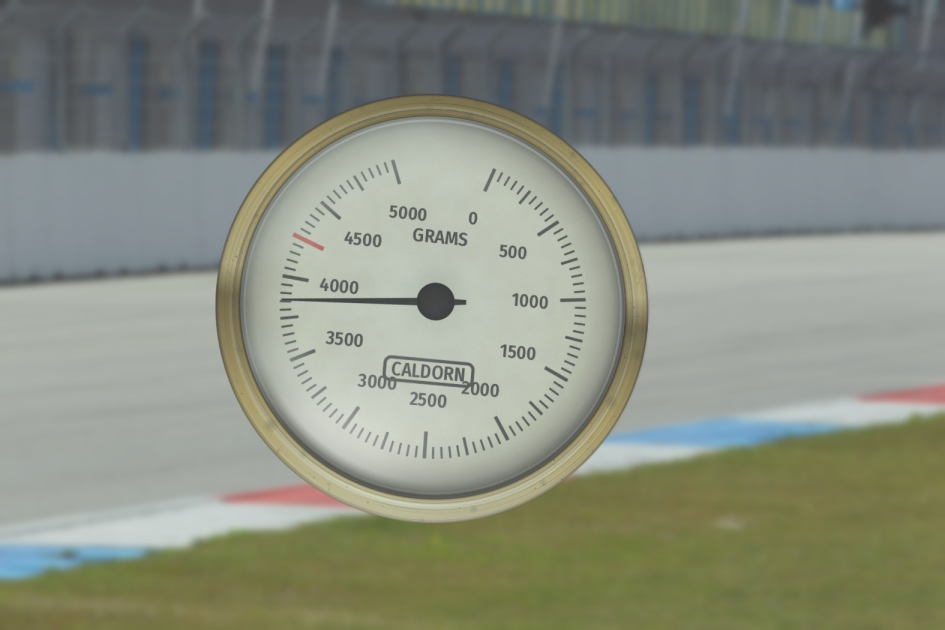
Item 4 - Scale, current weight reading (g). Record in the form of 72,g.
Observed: 3850,g
